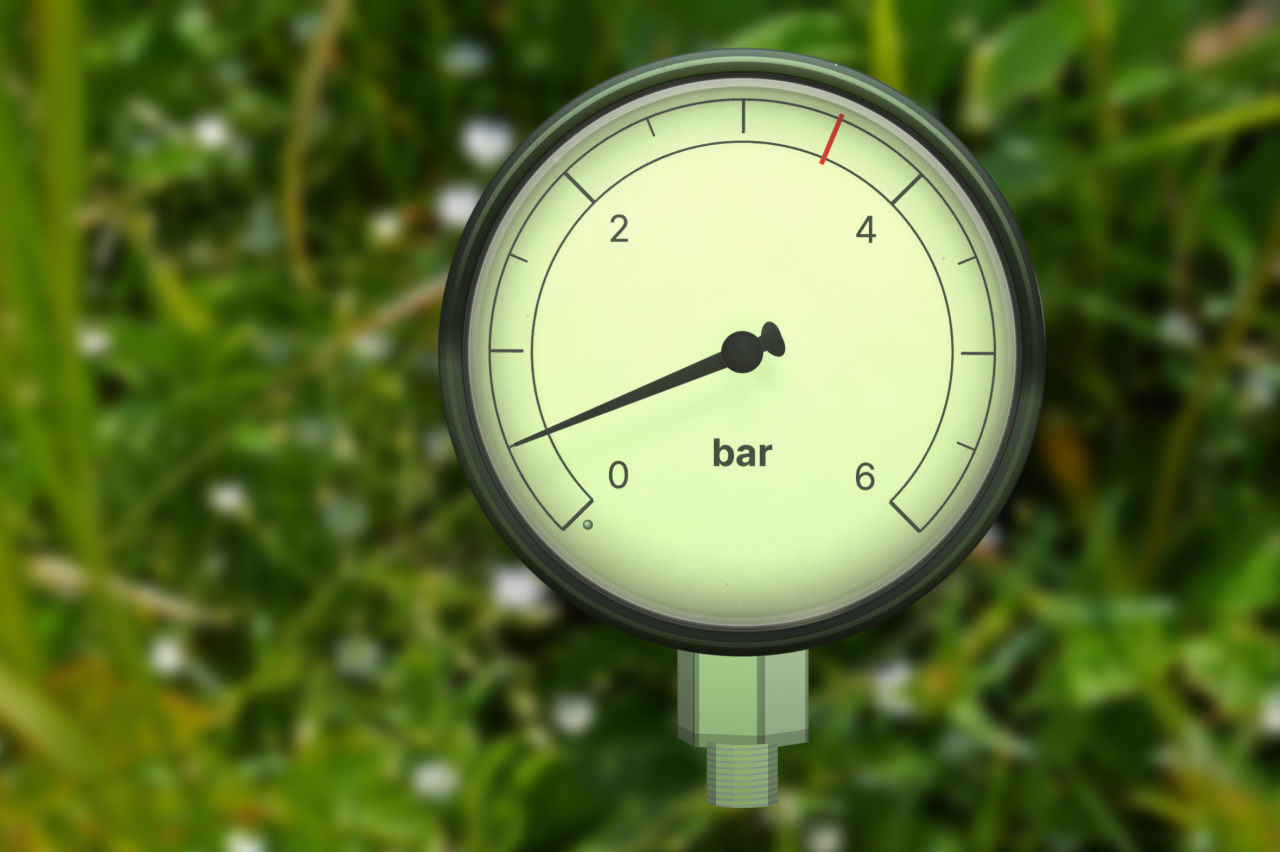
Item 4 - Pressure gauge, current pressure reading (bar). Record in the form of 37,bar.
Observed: 0.5,bar
